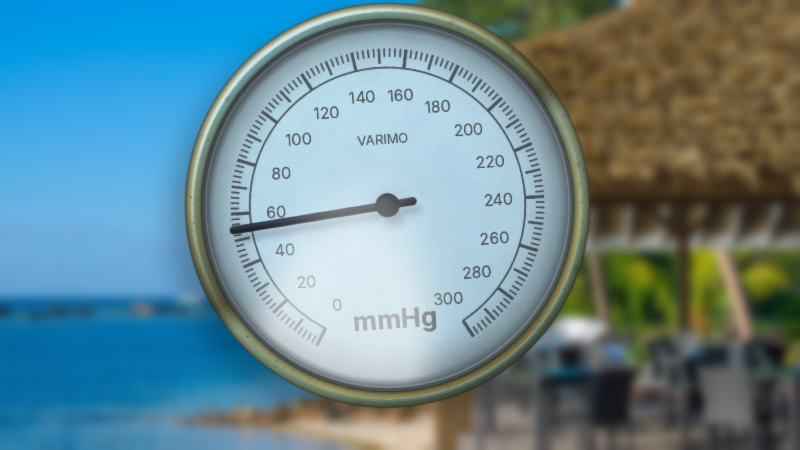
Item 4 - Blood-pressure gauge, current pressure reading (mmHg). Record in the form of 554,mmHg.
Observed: 54,mmHg
